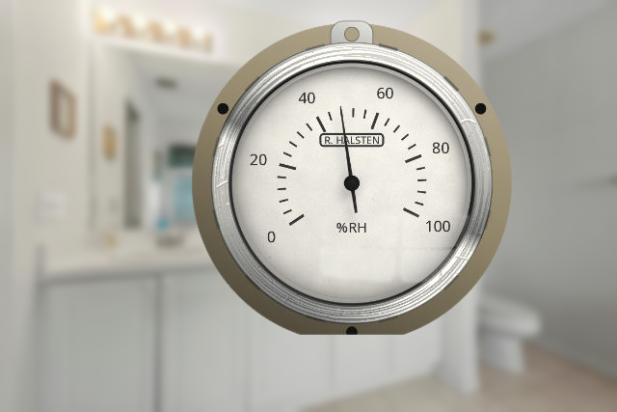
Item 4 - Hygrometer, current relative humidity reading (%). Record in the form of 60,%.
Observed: 48,%
